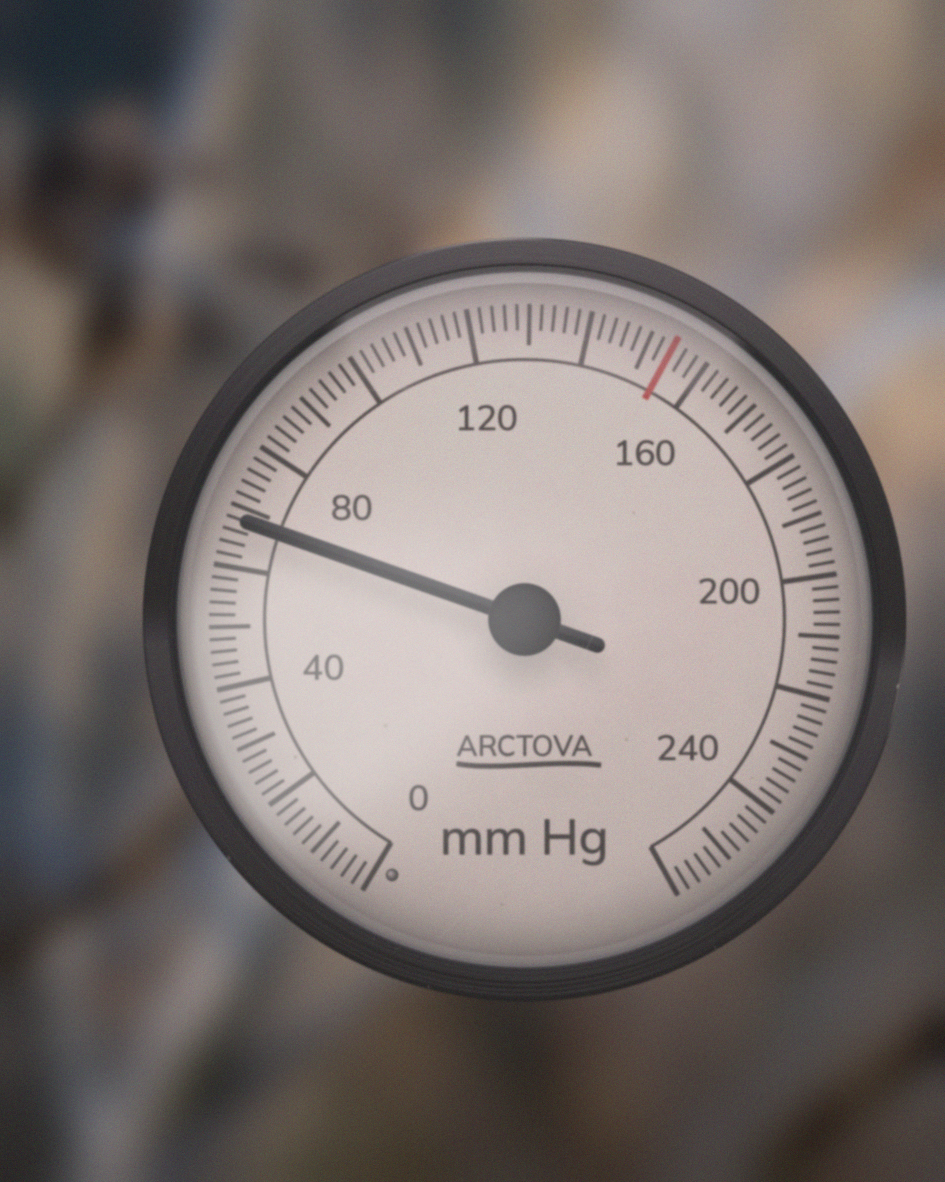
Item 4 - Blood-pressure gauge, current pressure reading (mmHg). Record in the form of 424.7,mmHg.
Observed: 68,mmHg
